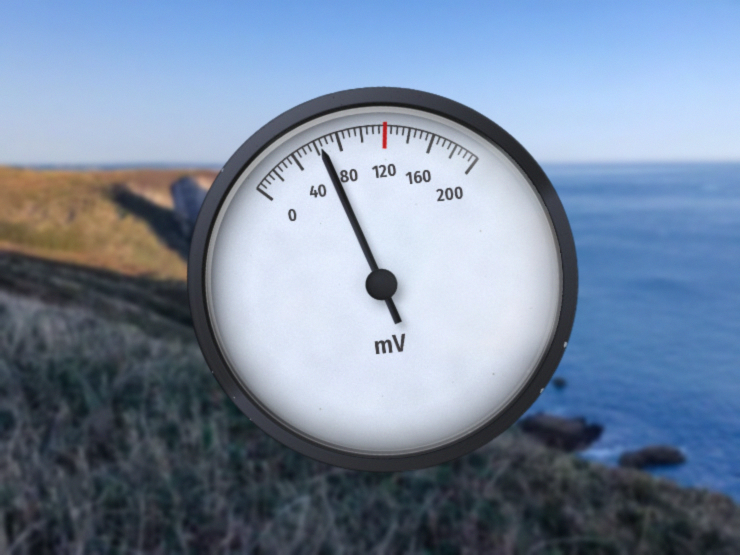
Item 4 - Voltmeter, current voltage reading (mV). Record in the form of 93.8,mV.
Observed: 65,mV
